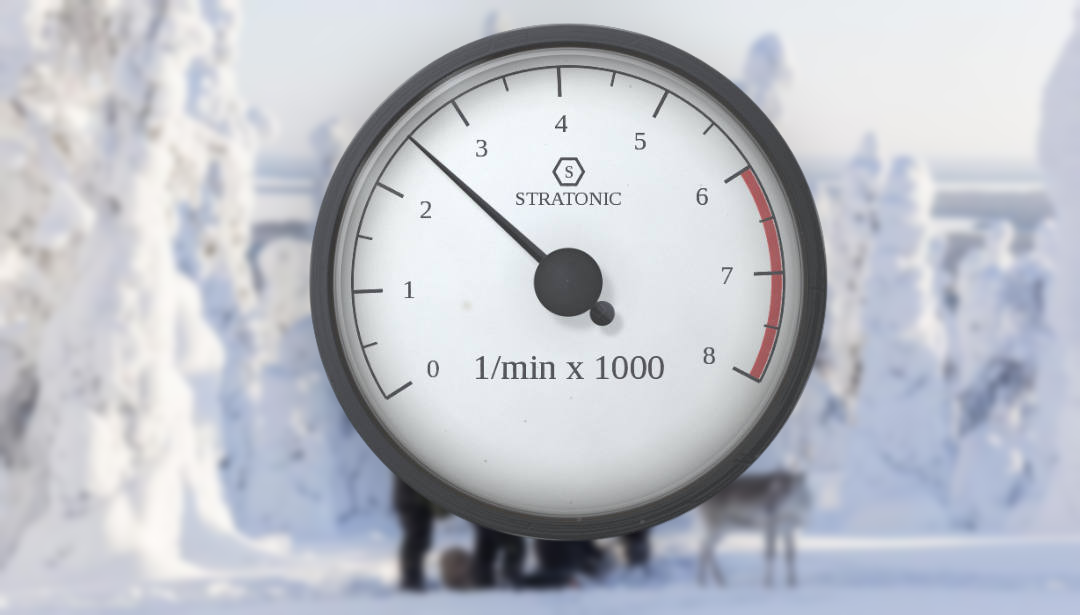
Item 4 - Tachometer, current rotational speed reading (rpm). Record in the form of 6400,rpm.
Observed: 2500,rpm
